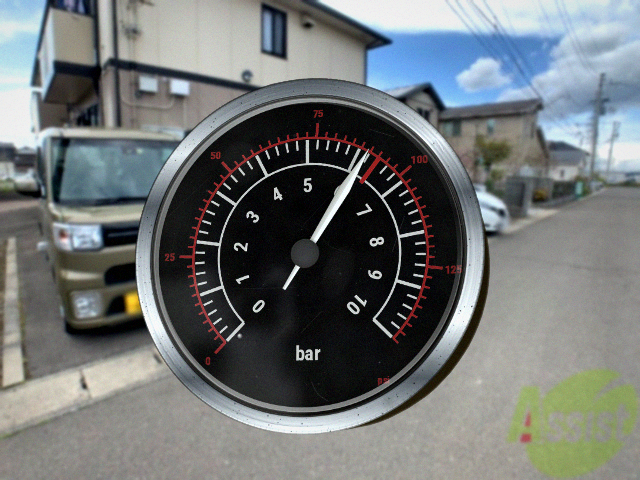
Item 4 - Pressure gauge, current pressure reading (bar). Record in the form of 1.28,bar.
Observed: 6.2,bar
